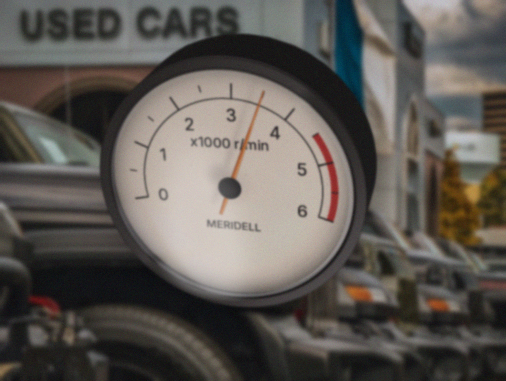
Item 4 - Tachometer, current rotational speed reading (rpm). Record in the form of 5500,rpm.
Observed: 3500,rpm
